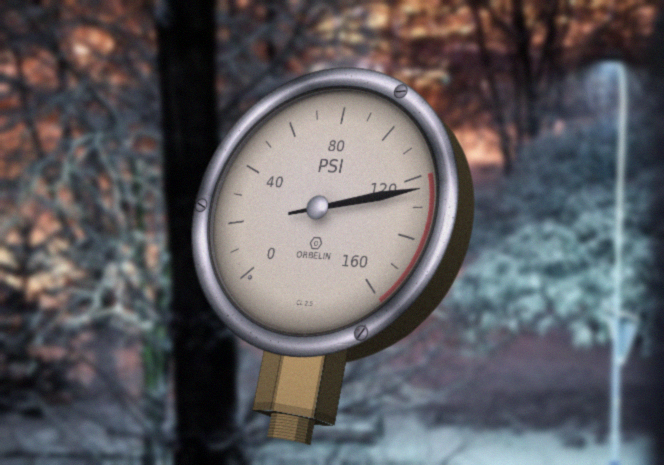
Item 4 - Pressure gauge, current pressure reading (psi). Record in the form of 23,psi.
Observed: 125,psi
